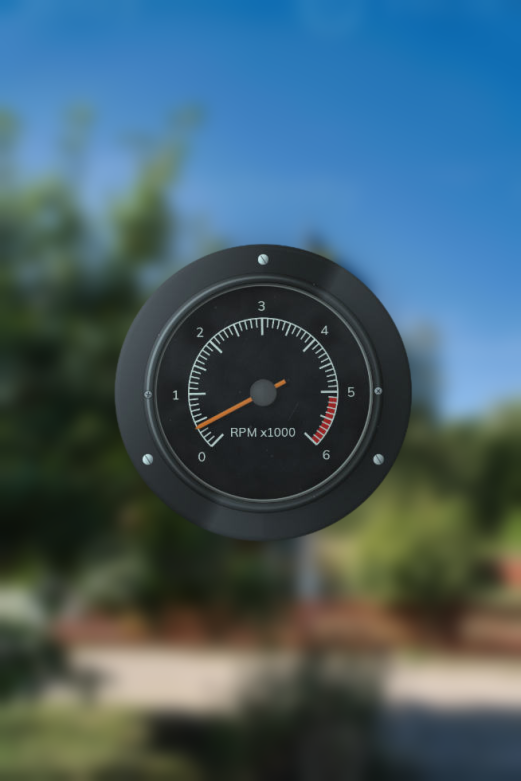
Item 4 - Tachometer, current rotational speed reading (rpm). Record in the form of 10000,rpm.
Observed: 400,rpm
